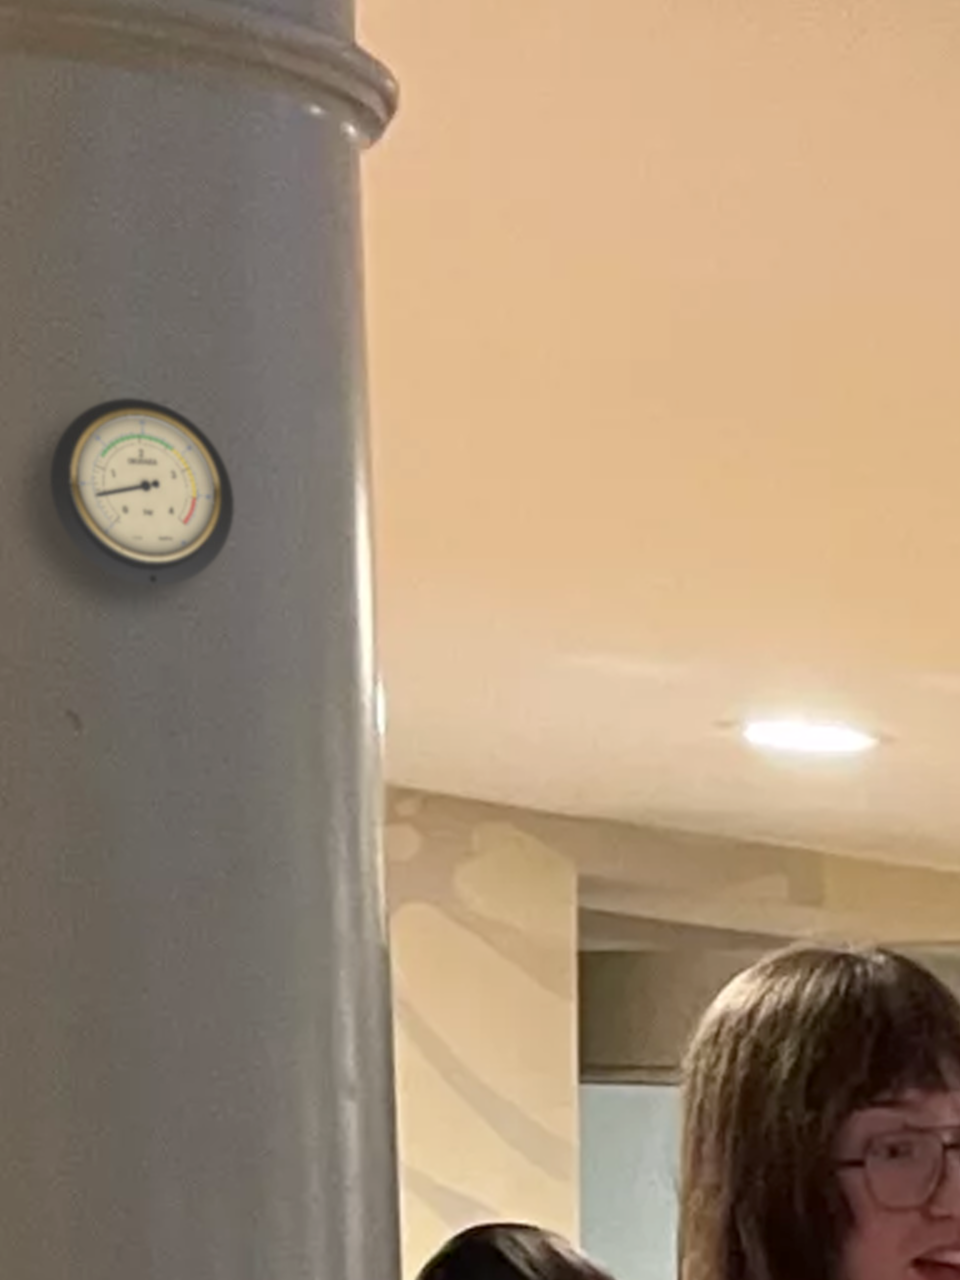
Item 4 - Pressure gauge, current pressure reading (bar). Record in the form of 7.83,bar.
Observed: 0.5,bar
